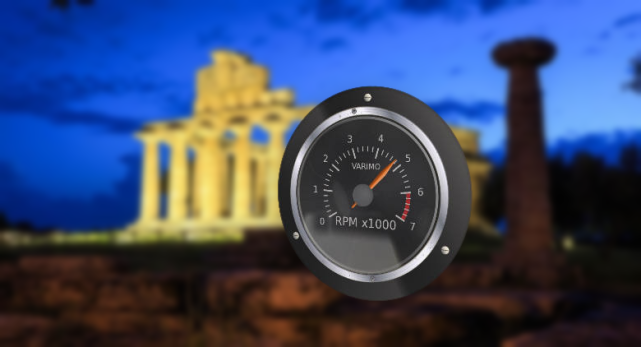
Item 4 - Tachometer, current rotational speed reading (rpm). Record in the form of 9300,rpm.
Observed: 4800,rpm
